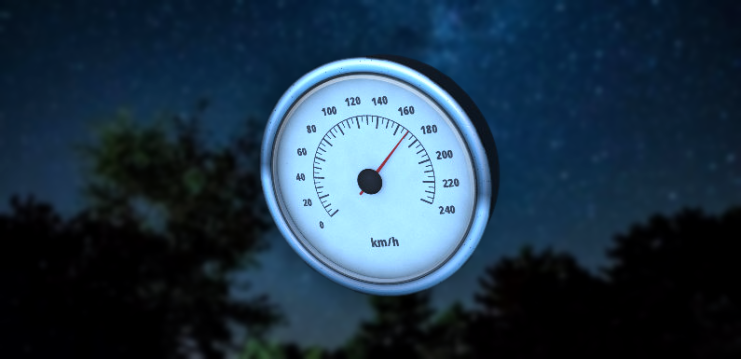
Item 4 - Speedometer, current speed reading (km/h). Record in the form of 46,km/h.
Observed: 170,km/h
